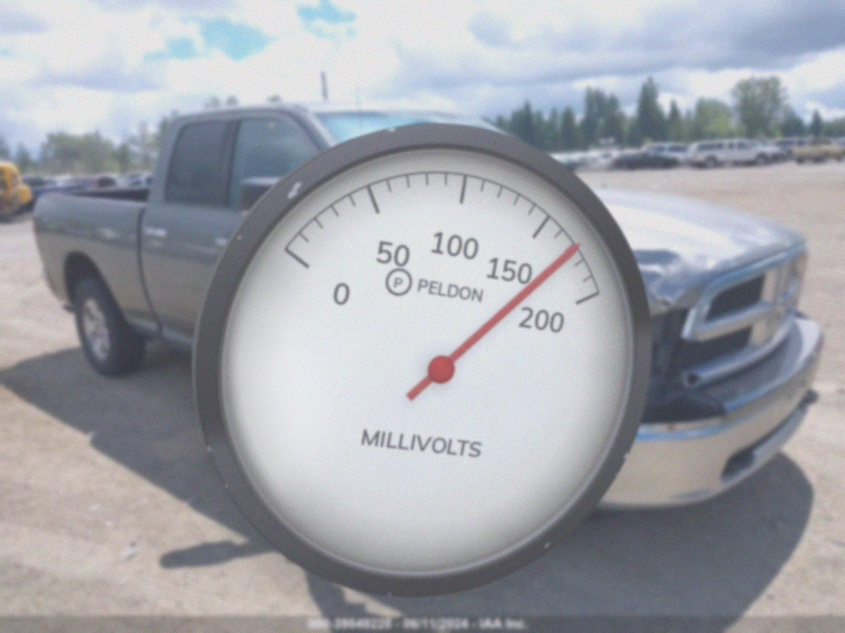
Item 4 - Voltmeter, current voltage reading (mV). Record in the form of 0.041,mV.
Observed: 170,mV
